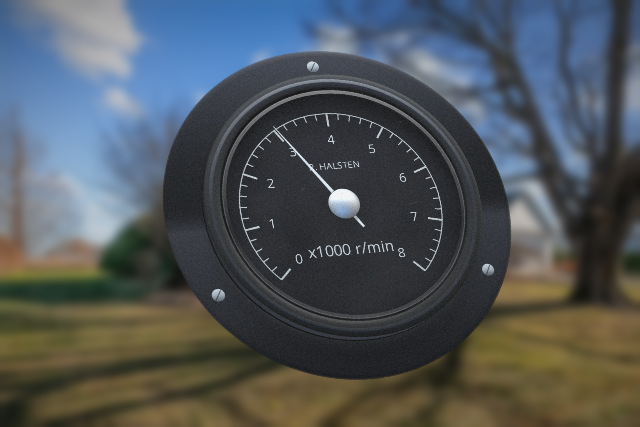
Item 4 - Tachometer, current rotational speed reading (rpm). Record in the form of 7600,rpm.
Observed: 3000,rpm
